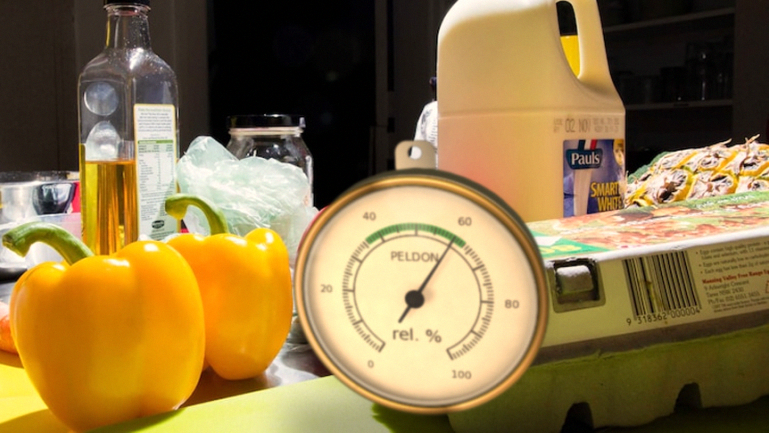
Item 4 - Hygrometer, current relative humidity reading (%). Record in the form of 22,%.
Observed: 60,%
